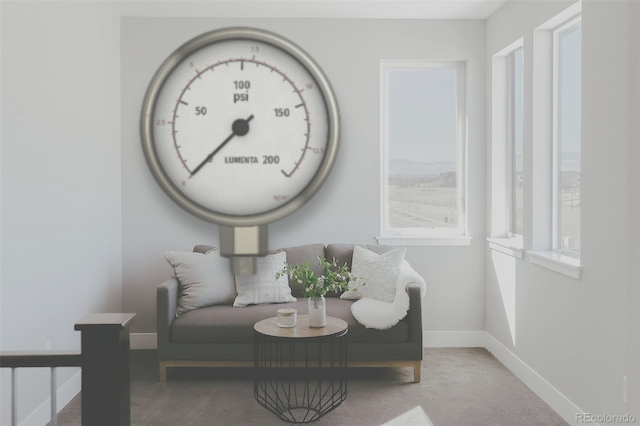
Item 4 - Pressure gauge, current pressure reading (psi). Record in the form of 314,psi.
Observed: 0,psi
